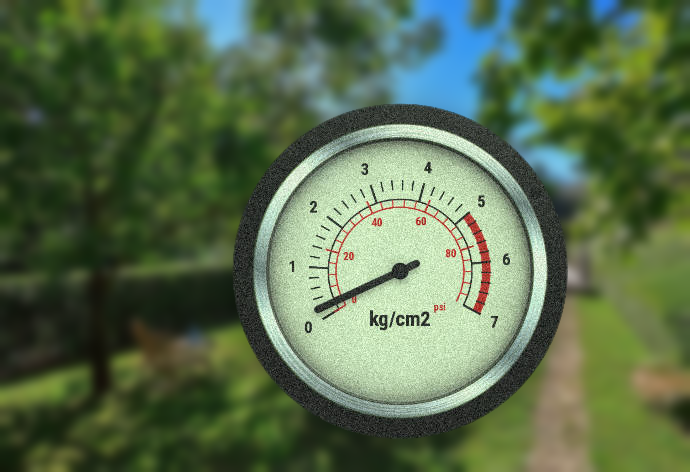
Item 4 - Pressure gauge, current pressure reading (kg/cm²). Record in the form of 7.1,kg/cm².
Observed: 0.2,kg/cm²
